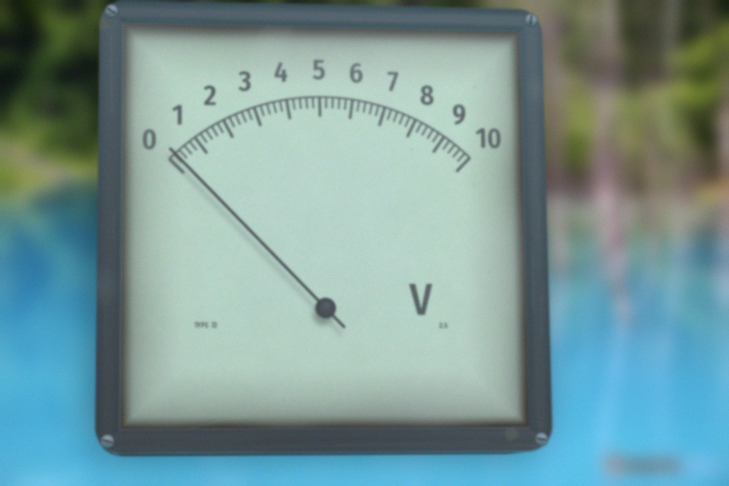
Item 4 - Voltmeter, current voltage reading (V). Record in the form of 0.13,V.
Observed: 0.2,V
